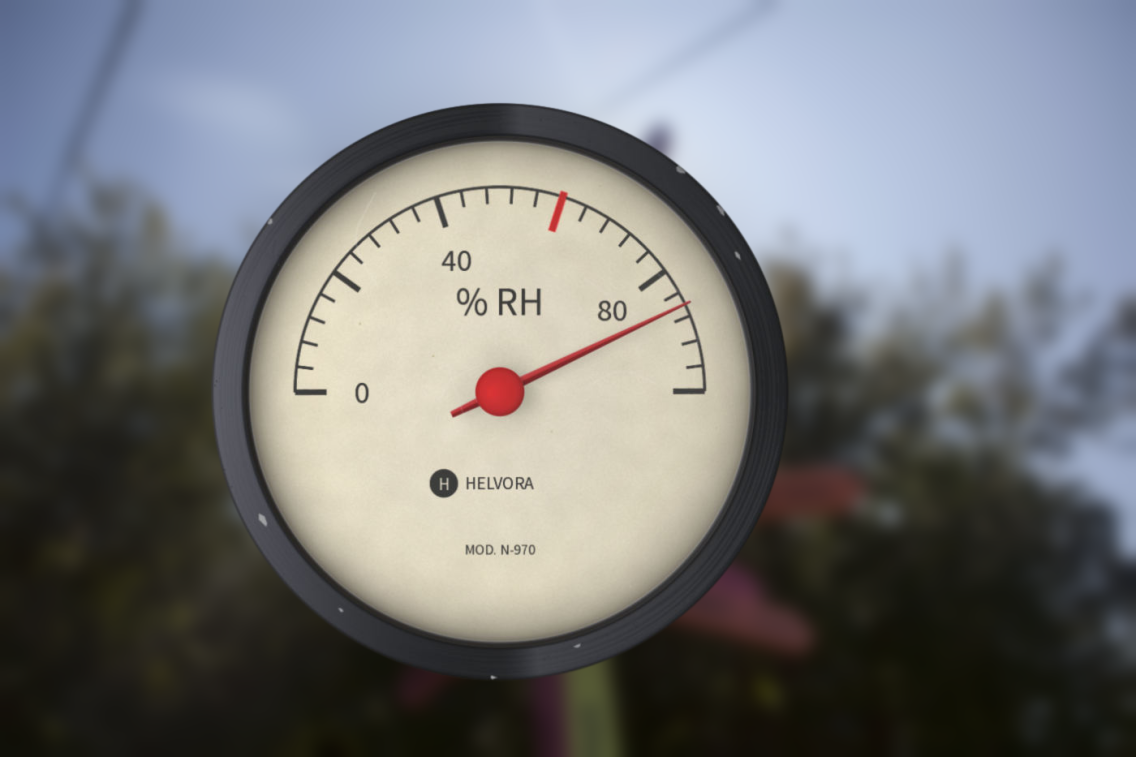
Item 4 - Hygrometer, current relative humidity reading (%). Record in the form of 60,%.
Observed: 86,%
